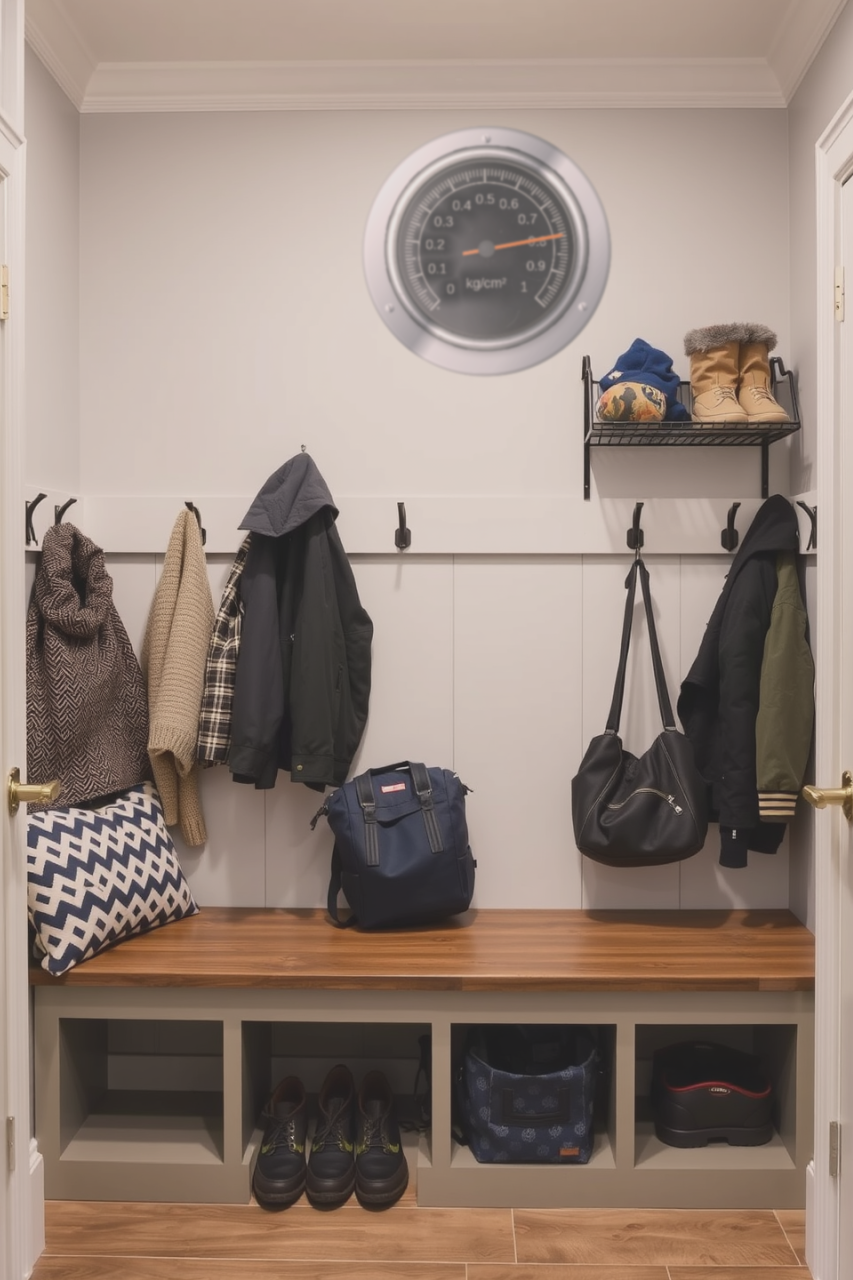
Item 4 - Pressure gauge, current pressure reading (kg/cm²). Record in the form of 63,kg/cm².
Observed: 0.8,kg/cm²
